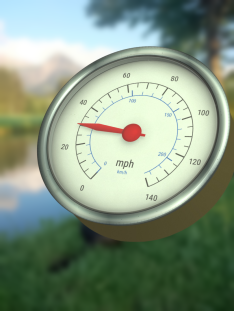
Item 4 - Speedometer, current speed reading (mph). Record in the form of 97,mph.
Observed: 30,mph
